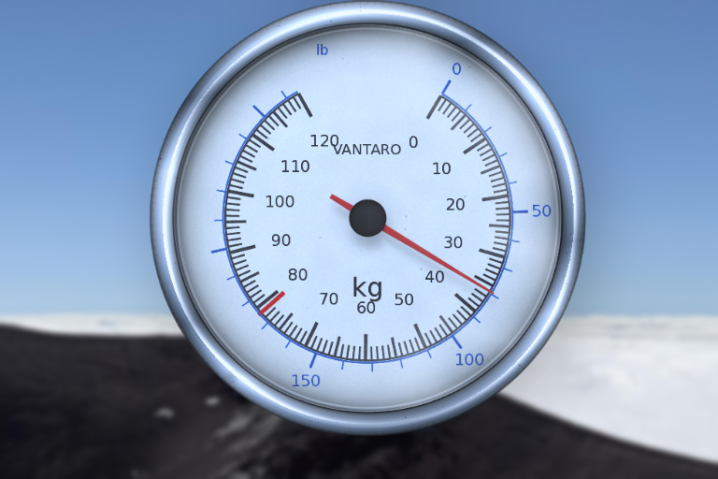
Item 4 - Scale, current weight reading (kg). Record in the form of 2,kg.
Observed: 36,kg
